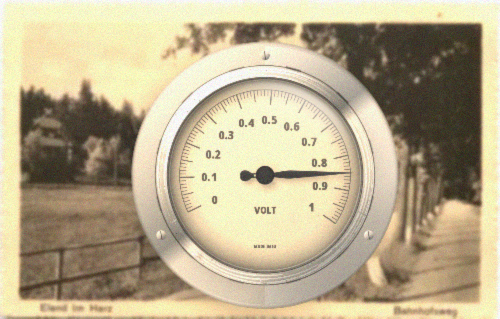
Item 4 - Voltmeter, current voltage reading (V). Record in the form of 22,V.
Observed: 0.85,V
